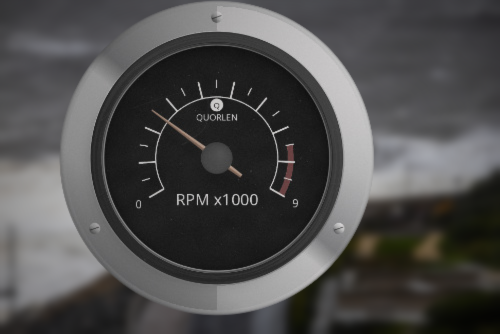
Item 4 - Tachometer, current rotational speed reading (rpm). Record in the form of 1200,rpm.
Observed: 2500,rpm
